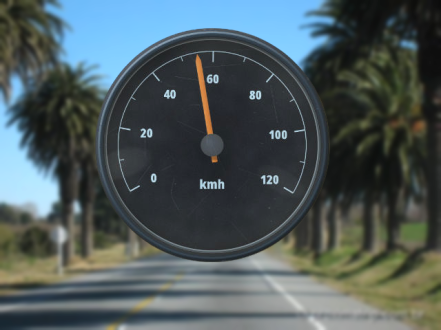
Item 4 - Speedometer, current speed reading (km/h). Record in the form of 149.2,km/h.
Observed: 55,km/h
